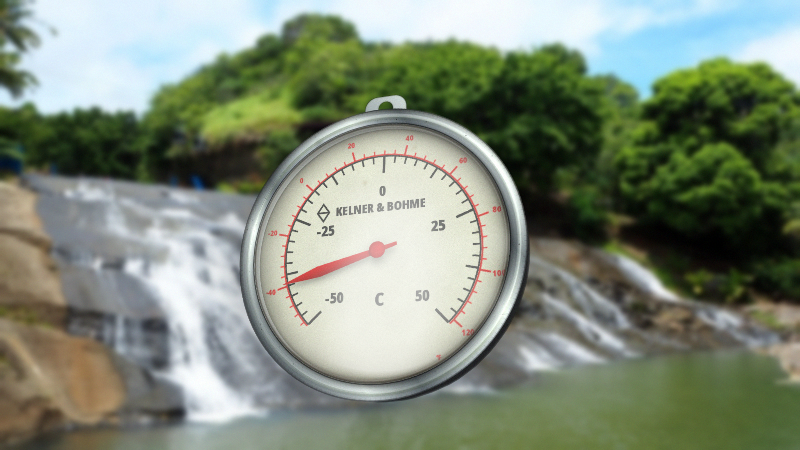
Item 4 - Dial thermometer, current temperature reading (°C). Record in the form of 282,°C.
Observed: -40,°C
